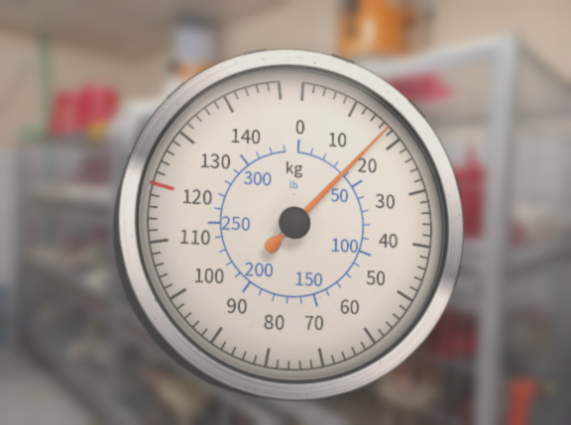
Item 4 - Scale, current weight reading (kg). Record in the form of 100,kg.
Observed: 17,kg
